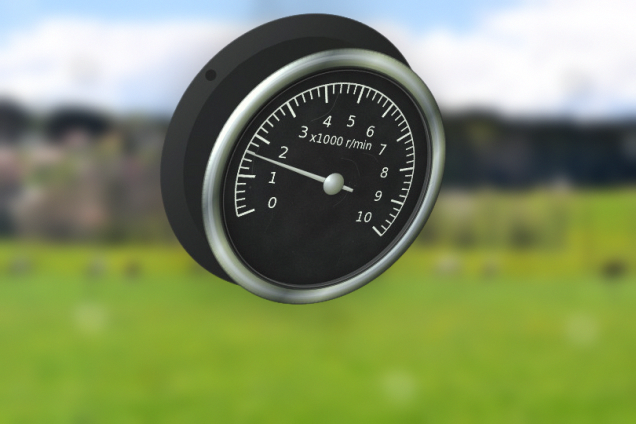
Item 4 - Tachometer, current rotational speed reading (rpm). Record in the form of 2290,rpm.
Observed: 1600,rpm
